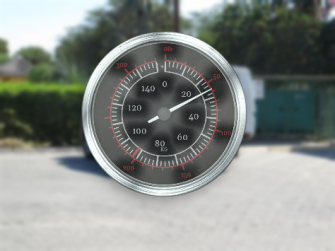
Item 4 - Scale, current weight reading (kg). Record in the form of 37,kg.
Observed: 26,kg
